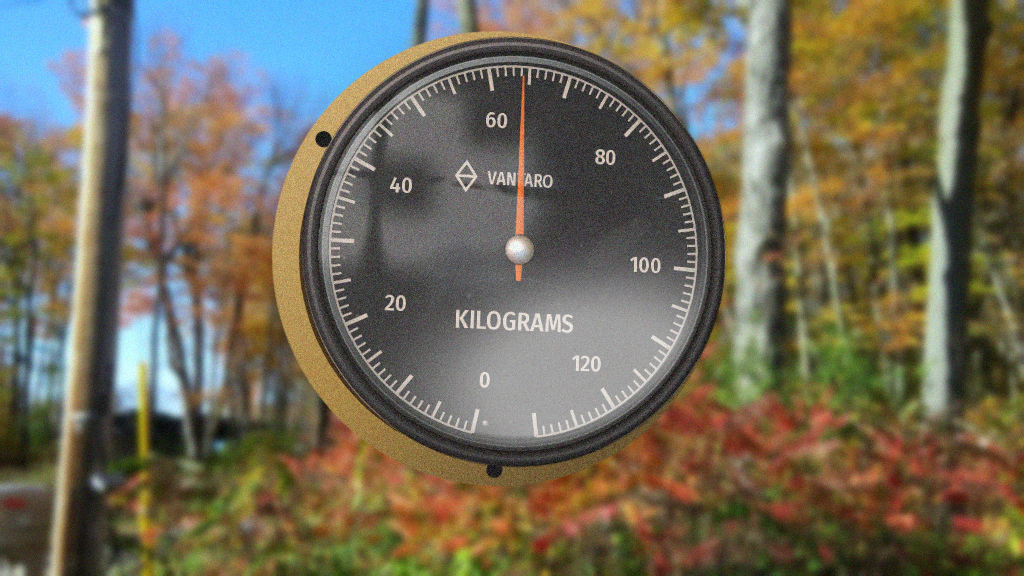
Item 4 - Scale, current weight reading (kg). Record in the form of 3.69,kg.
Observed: 64,kg
